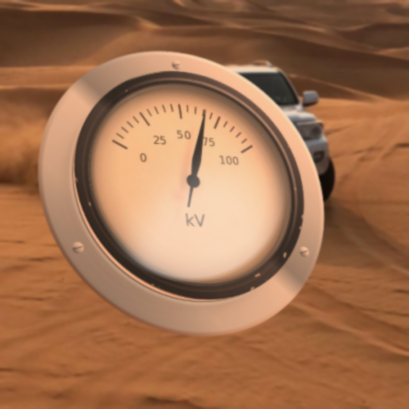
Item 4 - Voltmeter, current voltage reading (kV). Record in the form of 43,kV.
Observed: 65,kV
